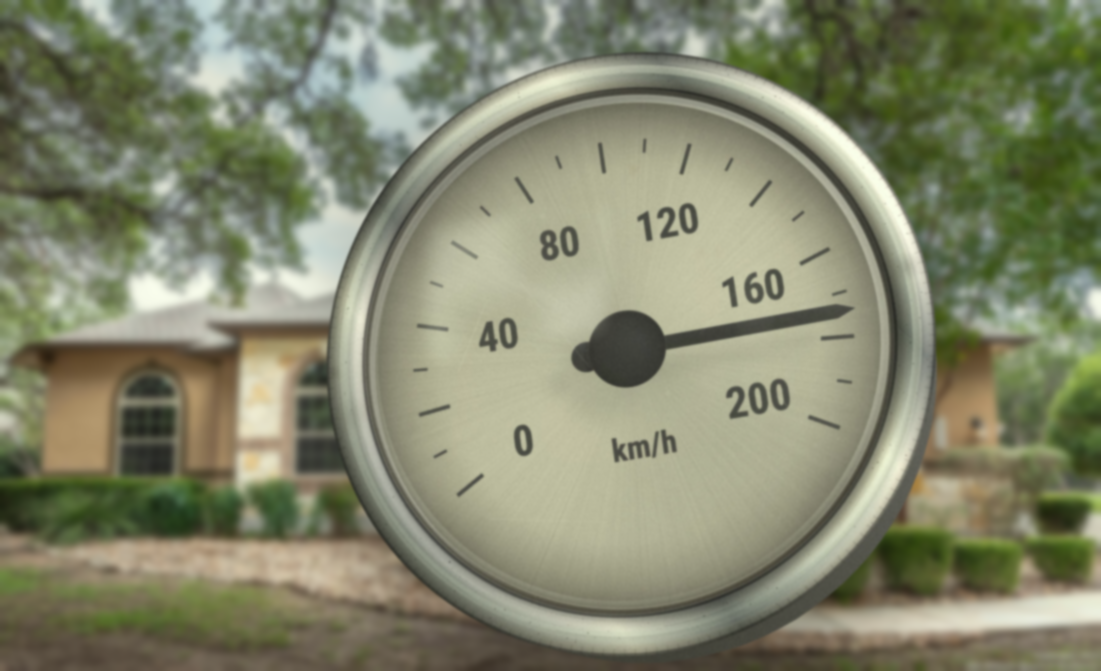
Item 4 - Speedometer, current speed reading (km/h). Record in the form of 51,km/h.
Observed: 175,km/h
